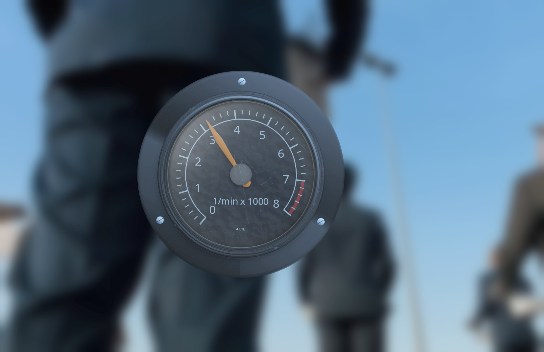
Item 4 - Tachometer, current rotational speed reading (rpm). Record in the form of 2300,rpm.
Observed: 3200,rpm
